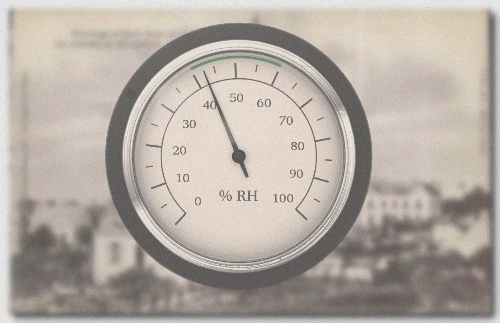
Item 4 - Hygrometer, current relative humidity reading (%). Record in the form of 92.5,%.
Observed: 42.5,%
